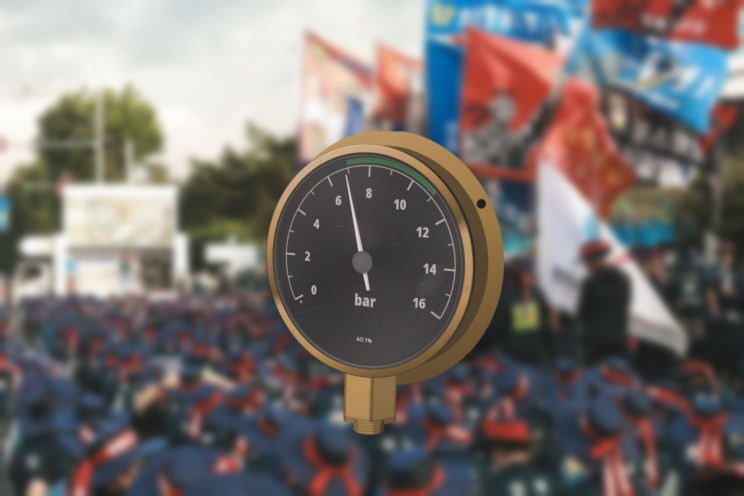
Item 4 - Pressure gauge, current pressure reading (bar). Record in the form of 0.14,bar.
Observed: 7,bar
